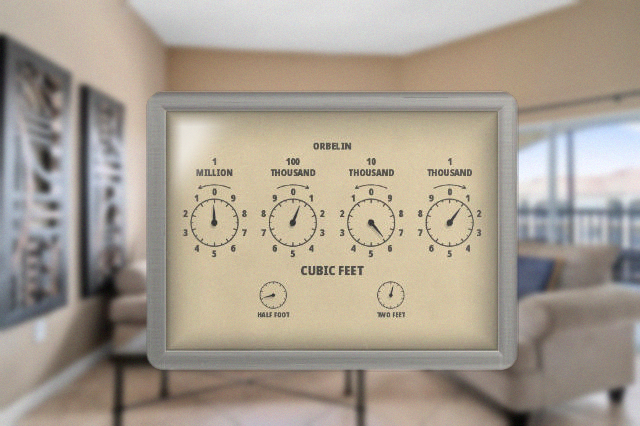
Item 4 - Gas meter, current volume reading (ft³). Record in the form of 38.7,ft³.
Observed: 6100,ft³
